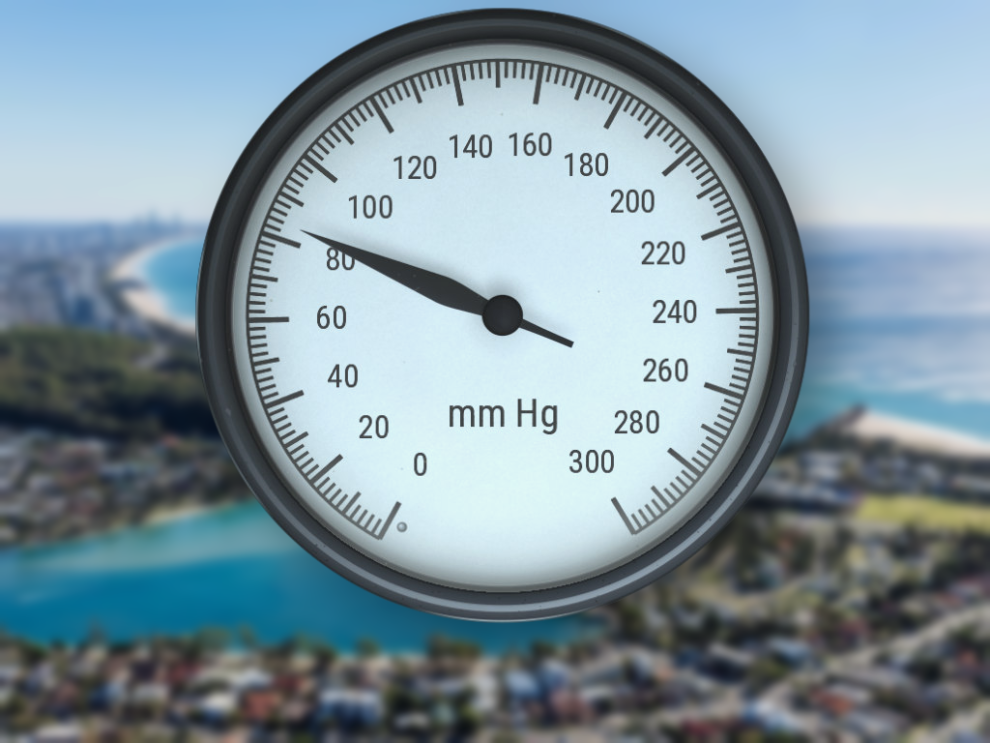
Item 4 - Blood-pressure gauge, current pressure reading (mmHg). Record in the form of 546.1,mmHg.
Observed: 84,mmHg
